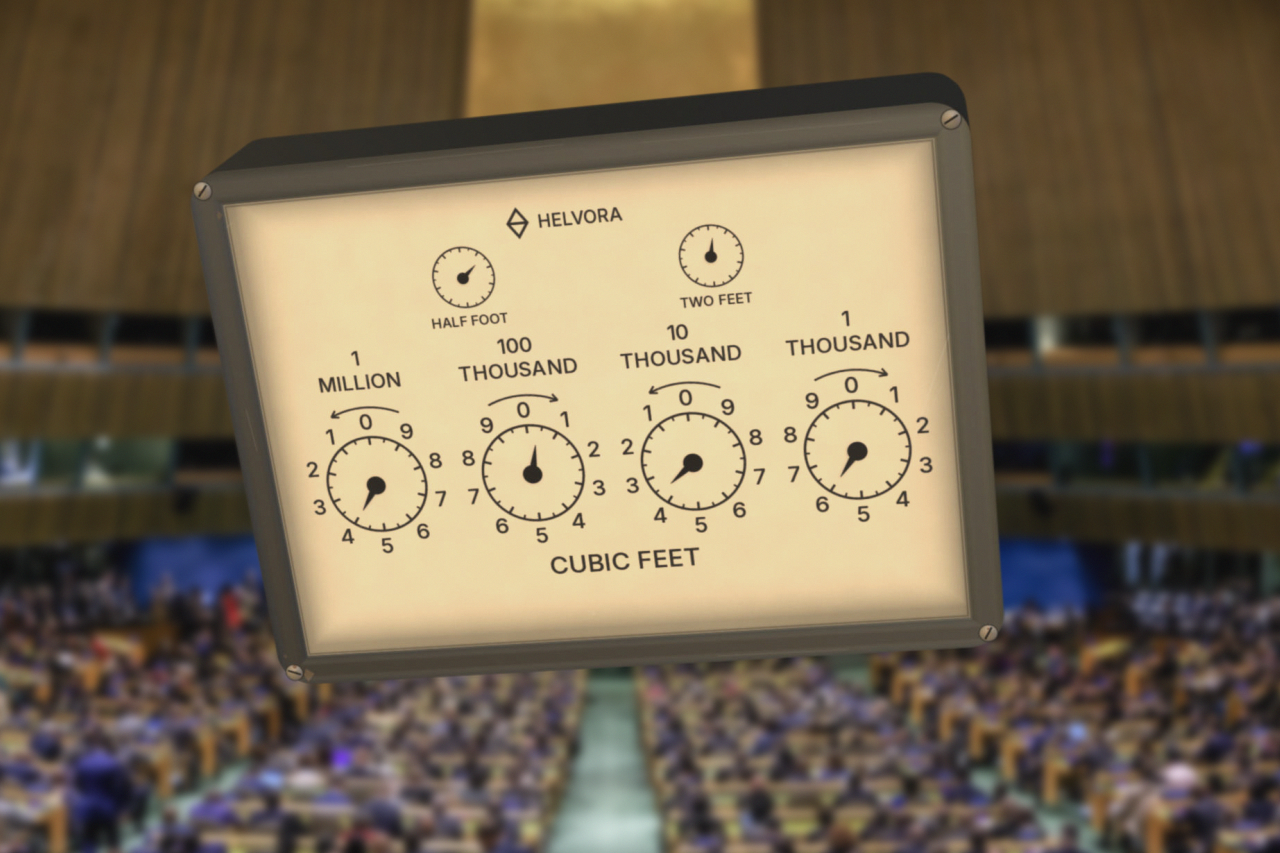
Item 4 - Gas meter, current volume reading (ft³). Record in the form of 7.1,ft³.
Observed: 403600,ft³
